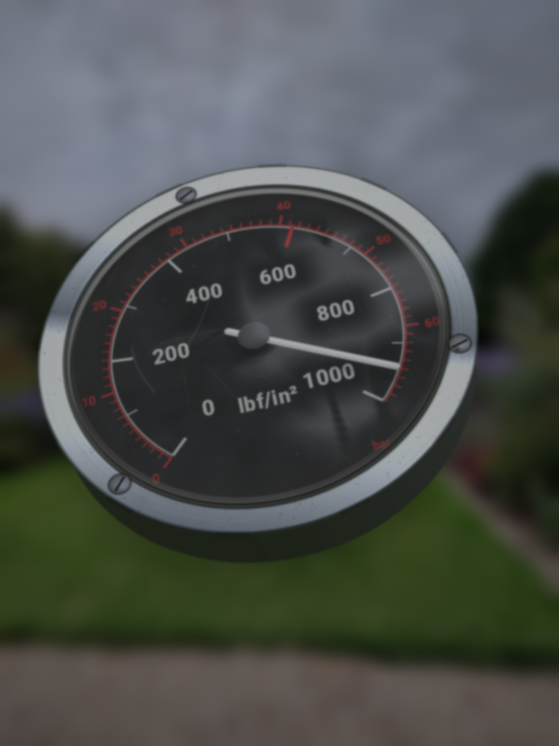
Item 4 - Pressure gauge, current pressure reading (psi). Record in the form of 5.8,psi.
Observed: 950,psi
